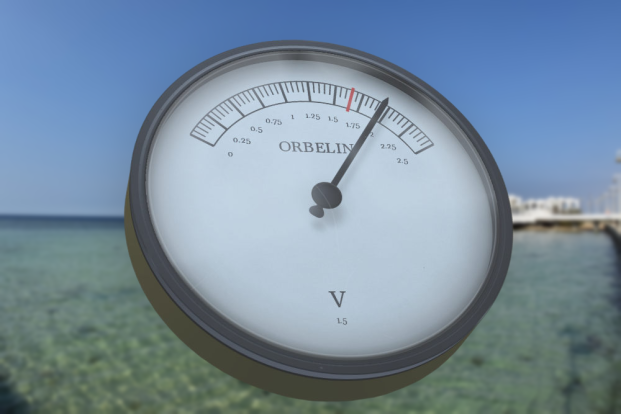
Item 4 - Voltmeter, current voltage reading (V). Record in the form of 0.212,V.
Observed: 1.95,V
